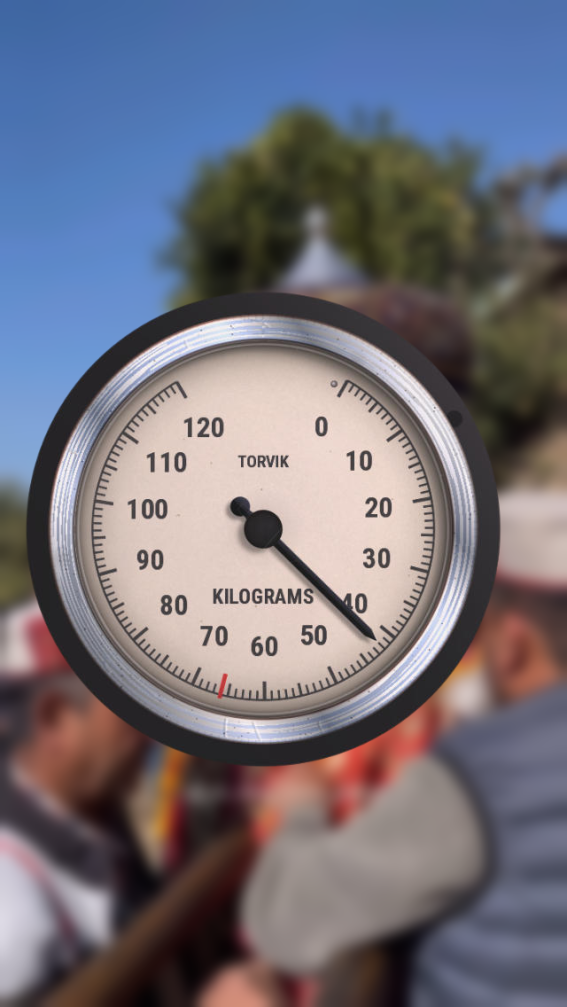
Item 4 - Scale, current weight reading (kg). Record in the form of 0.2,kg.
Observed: 42,kg
